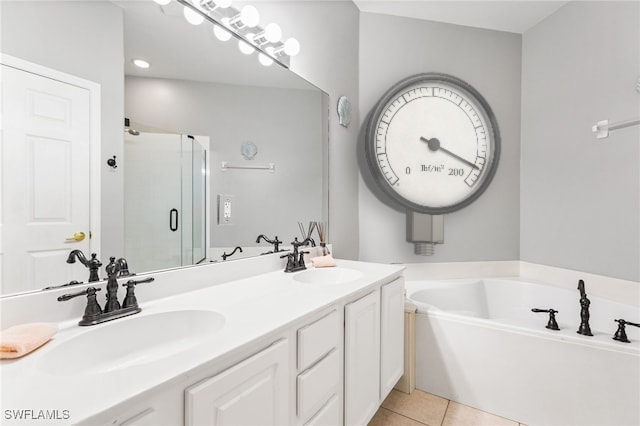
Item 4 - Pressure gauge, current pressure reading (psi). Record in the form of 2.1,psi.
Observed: 185,psi
